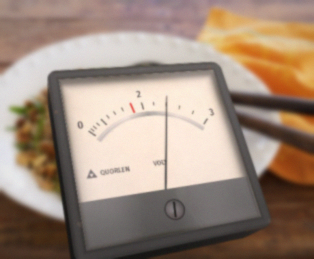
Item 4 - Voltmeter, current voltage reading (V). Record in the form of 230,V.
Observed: 2.4,V
